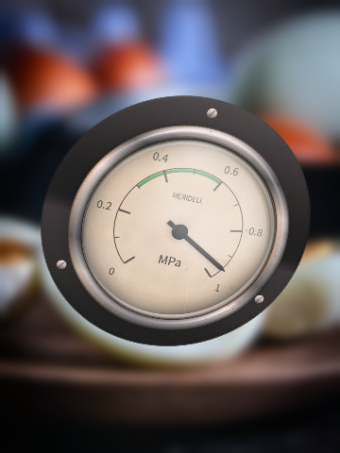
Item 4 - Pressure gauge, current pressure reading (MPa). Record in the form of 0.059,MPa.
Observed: 0.95,MPa
